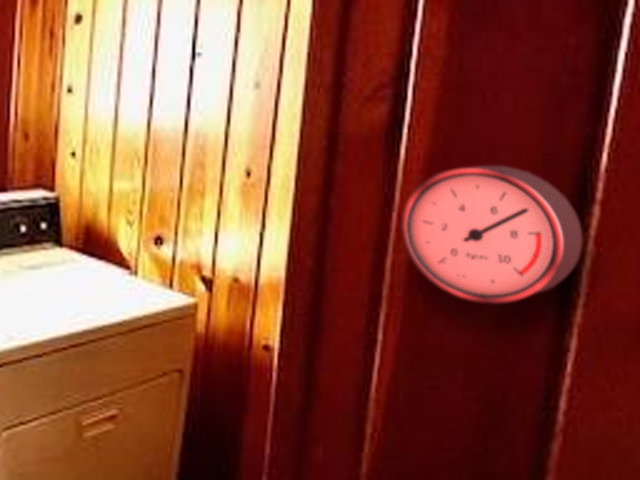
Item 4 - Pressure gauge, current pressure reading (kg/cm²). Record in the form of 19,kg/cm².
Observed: 7,kg/cm²
